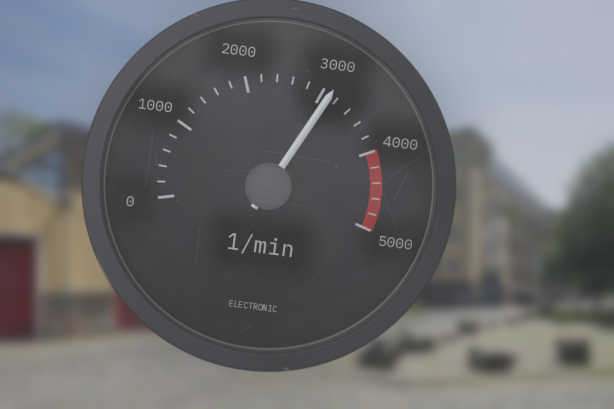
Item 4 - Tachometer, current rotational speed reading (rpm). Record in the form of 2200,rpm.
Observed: 3100,rpm
